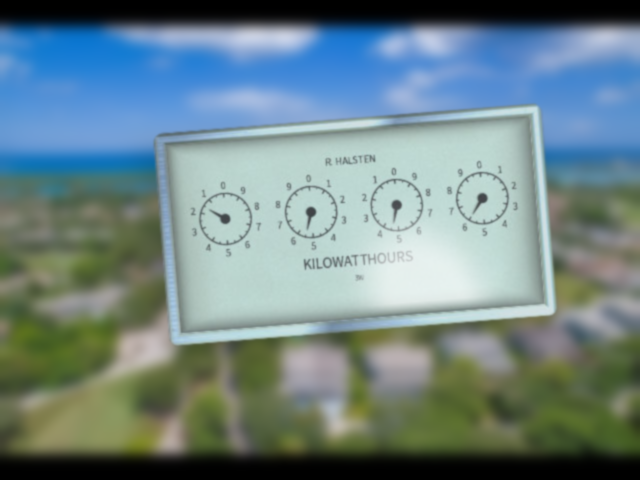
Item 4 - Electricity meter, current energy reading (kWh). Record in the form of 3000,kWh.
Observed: 1546,kWh
